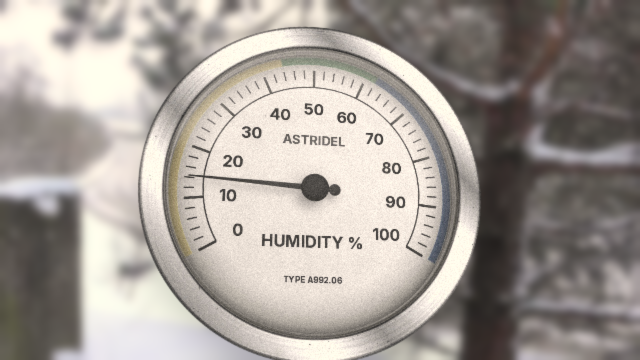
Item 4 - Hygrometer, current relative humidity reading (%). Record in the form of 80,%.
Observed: 14,%
